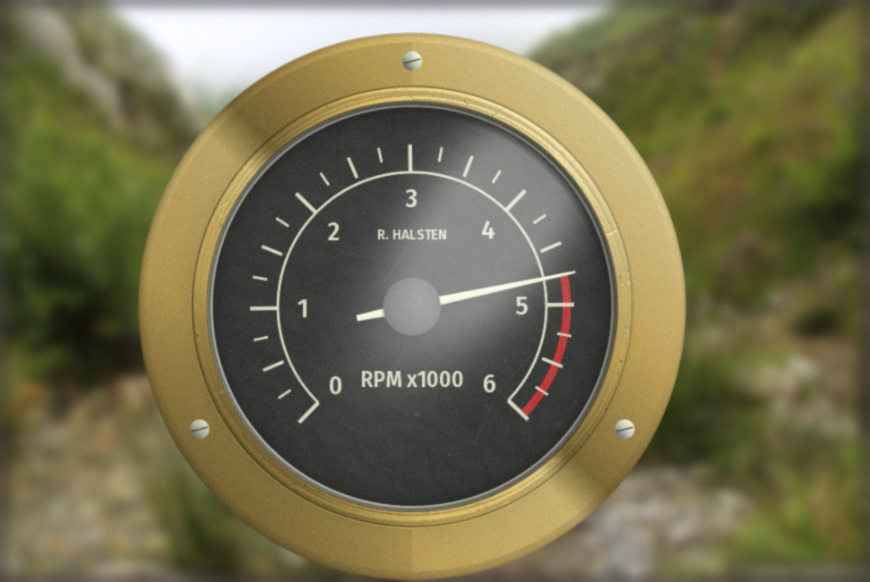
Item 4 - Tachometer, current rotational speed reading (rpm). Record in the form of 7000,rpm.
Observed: 4750,rpm
